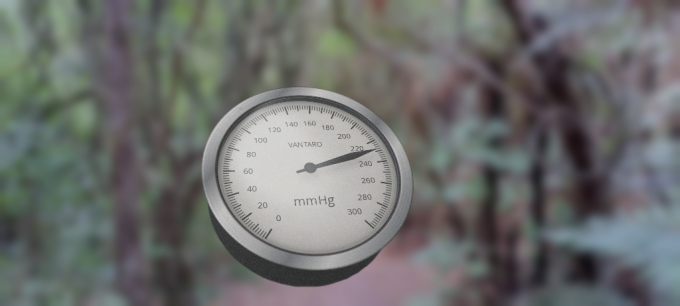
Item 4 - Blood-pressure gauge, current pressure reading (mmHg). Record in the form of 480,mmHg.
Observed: 230,mmHg
